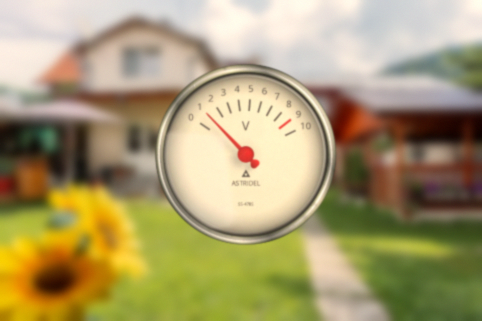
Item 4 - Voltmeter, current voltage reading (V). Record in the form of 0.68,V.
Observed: 1,V
